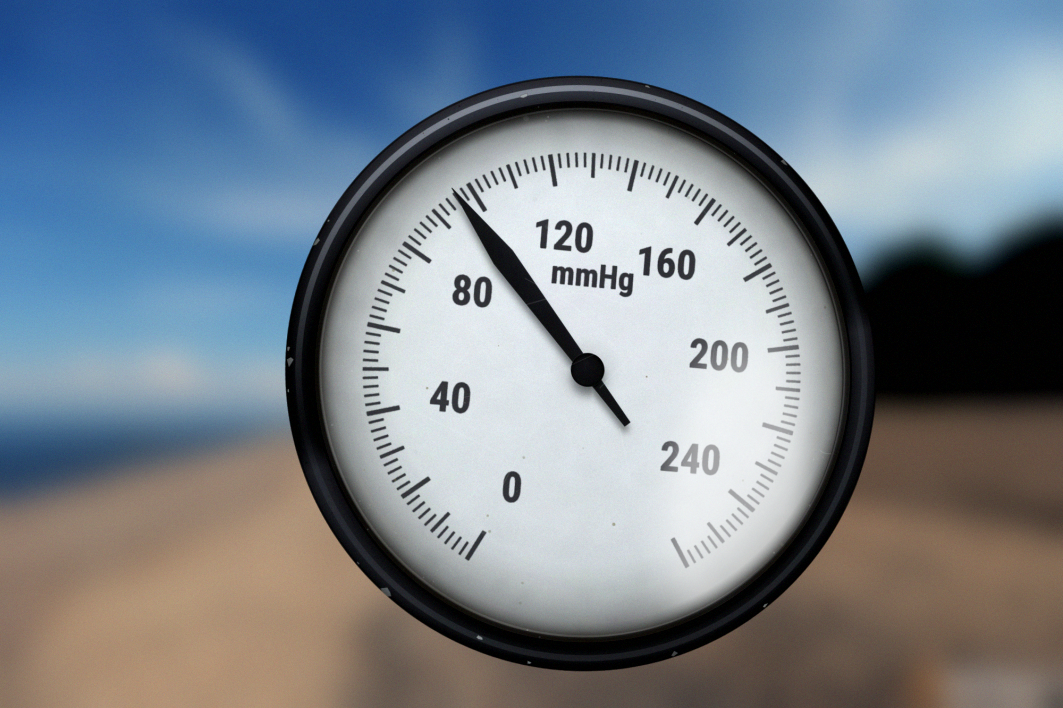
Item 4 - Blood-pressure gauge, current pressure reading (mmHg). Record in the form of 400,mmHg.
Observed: 96,mmHg
